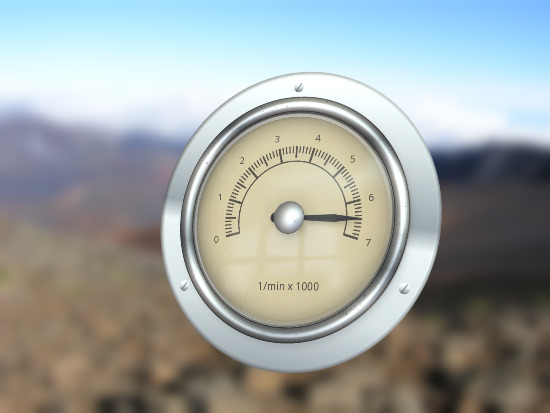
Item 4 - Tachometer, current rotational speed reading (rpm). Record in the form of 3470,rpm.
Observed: 6500,rpm
